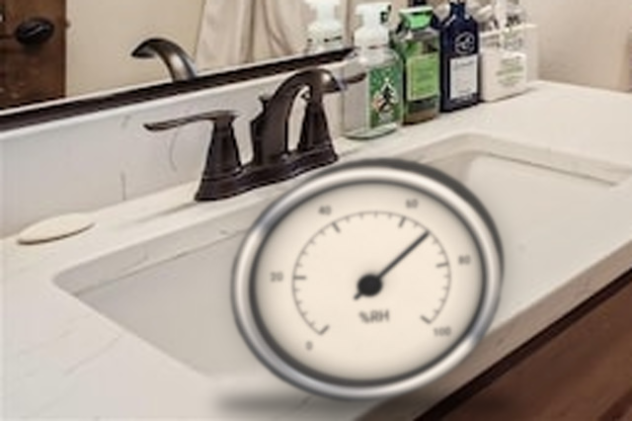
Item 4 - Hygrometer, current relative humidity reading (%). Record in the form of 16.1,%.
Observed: 68,%
